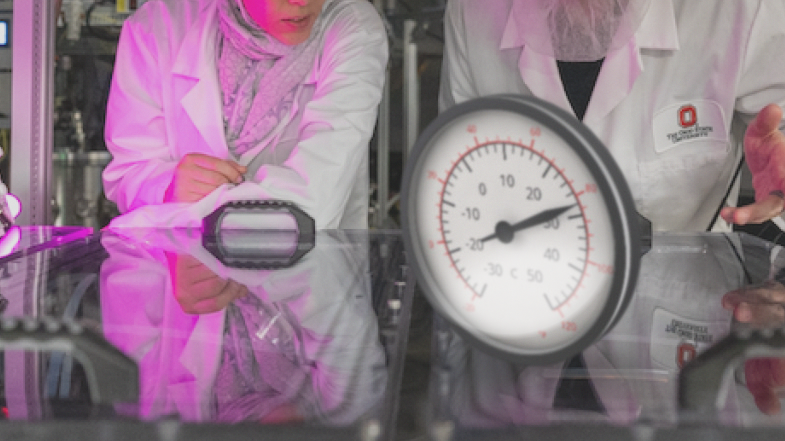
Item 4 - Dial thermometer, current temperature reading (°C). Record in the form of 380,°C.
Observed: 28,°C
